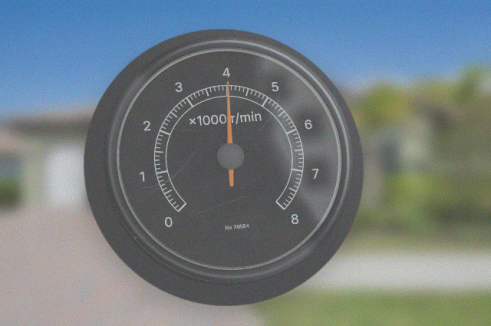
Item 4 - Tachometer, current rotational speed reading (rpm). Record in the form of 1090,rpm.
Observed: 4000,rpm
